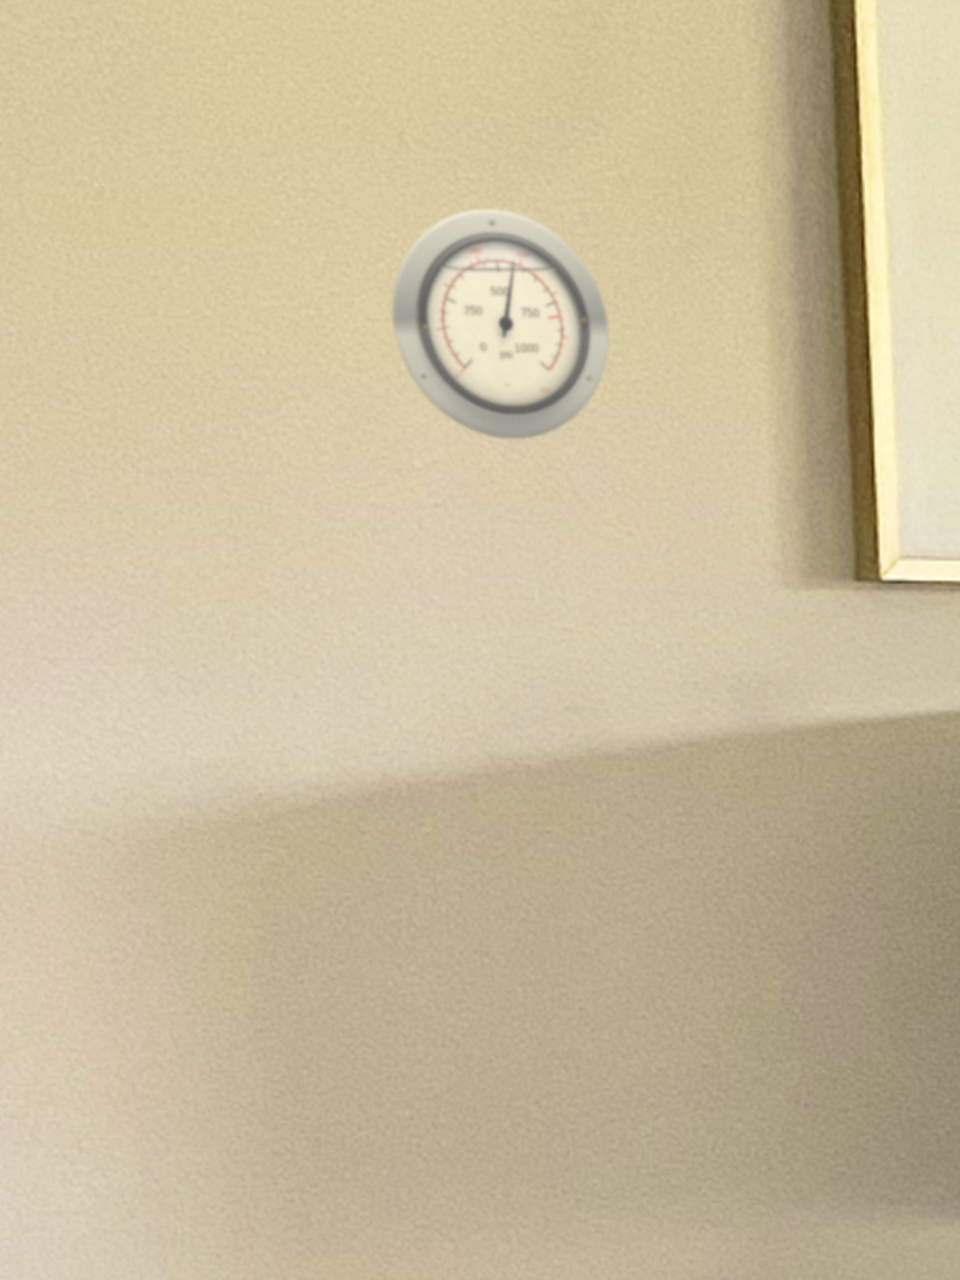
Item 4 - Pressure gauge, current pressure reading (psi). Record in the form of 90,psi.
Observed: 550,psi
